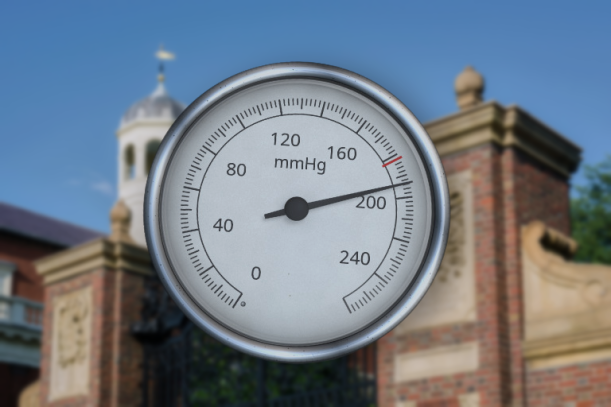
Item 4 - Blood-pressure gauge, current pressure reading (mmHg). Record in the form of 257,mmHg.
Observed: 194,mmHg
